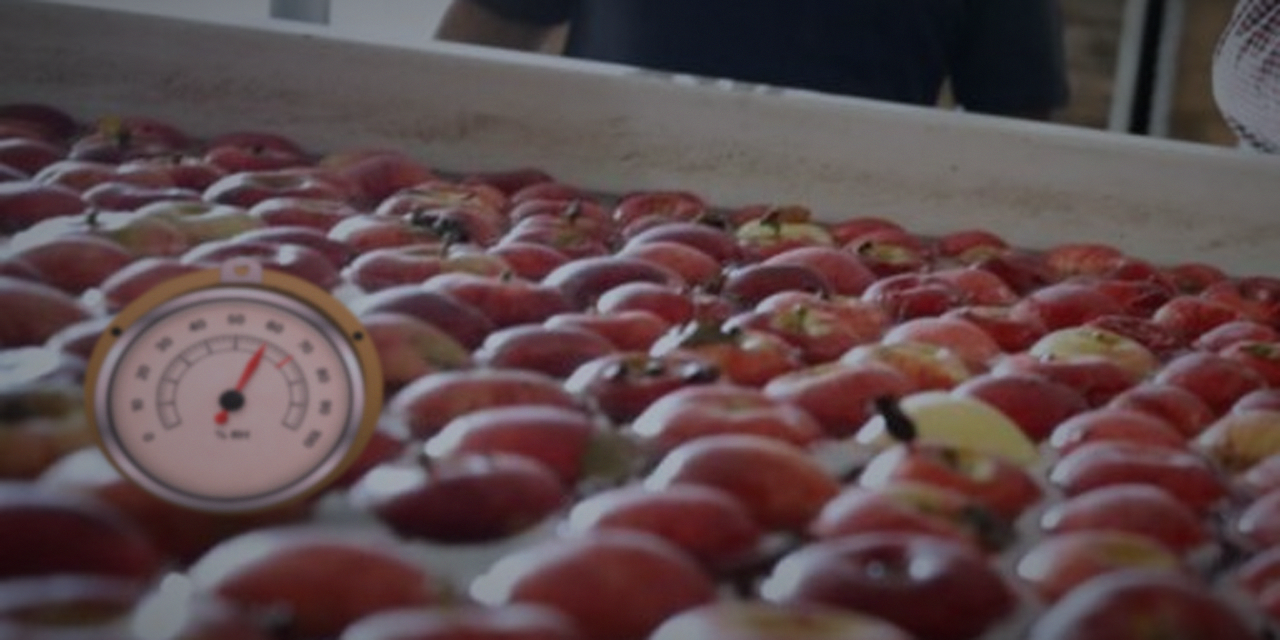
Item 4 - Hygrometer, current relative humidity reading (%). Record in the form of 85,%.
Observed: 60,%
